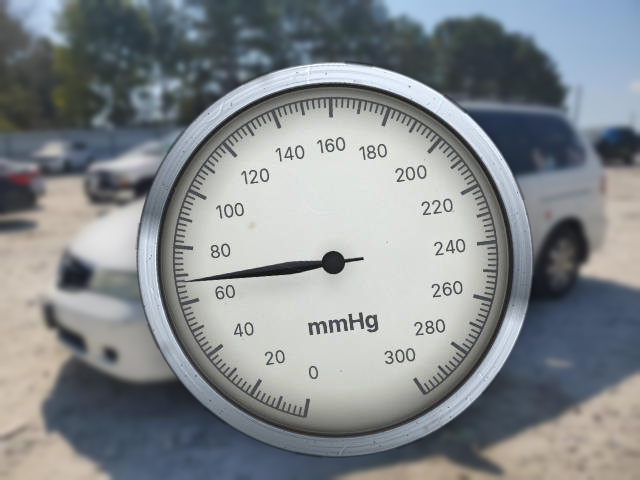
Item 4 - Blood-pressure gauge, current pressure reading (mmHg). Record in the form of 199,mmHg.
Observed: 68,mmHg
